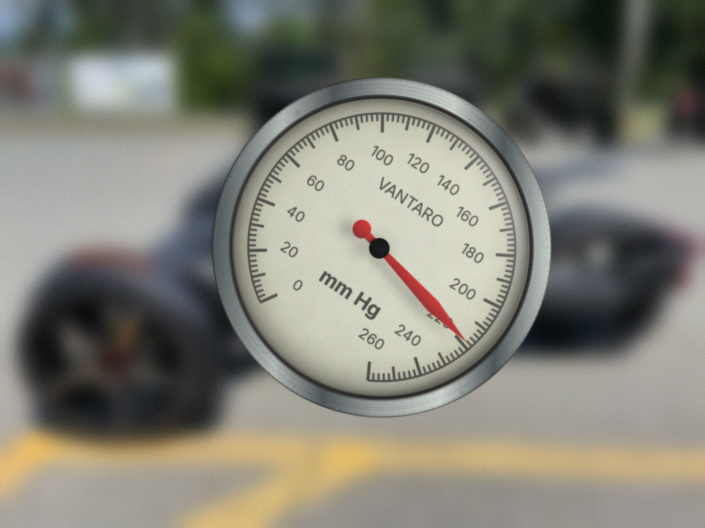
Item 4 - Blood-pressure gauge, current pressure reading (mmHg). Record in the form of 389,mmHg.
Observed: 218,mmHg
